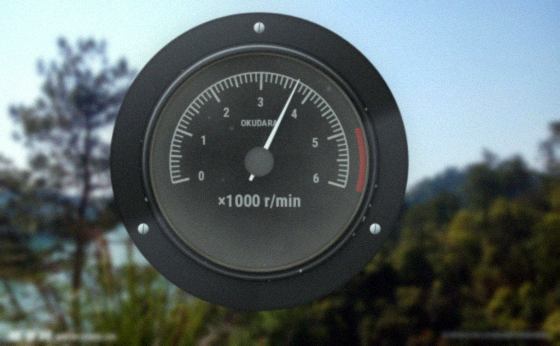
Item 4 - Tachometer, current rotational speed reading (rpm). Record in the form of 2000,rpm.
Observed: 3700,rpm
